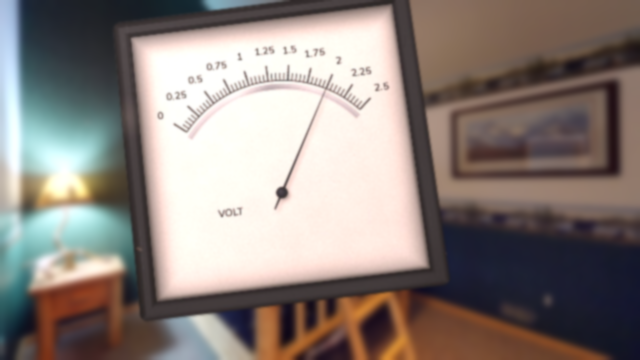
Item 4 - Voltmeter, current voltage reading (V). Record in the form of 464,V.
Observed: 2,V
